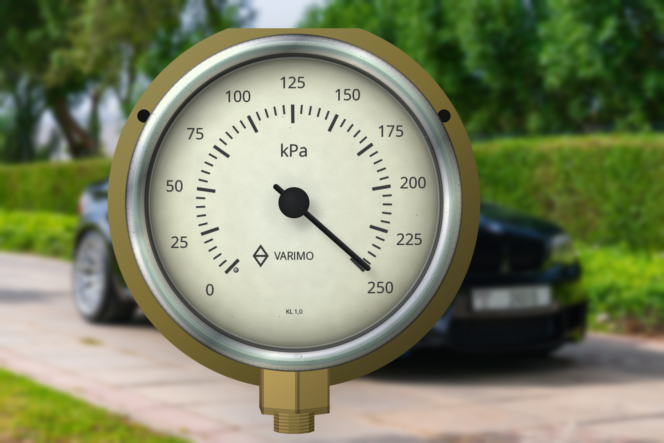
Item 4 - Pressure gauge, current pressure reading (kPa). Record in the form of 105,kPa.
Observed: 247.5,kPa
